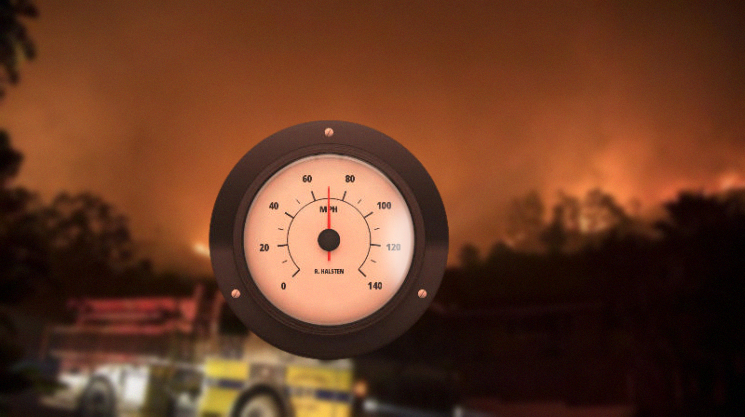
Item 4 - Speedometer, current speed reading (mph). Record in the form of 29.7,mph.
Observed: 70,mph
